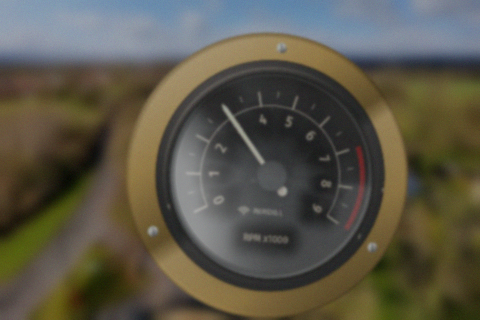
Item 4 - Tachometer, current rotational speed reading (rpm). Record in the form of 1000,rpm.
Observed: 3000,rpm
